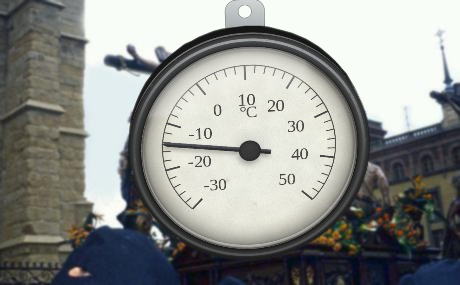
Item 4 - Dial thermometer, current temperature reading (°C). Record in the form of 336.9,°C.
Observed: -14,°C
